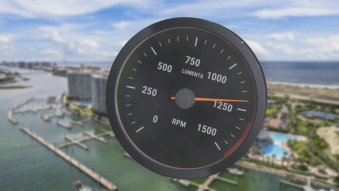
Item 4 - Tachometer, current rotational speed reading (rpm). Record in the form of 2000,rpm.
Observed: 1200,rpm
